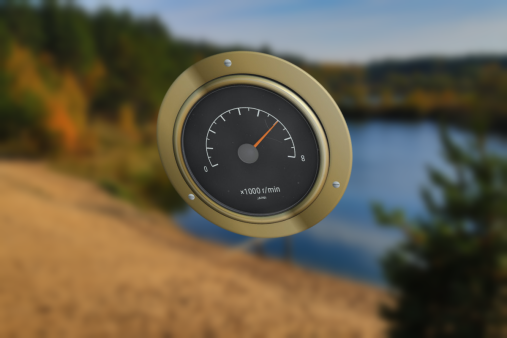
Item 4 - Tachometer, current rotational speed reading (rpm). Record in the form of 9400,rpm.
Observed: 6000,rpm
